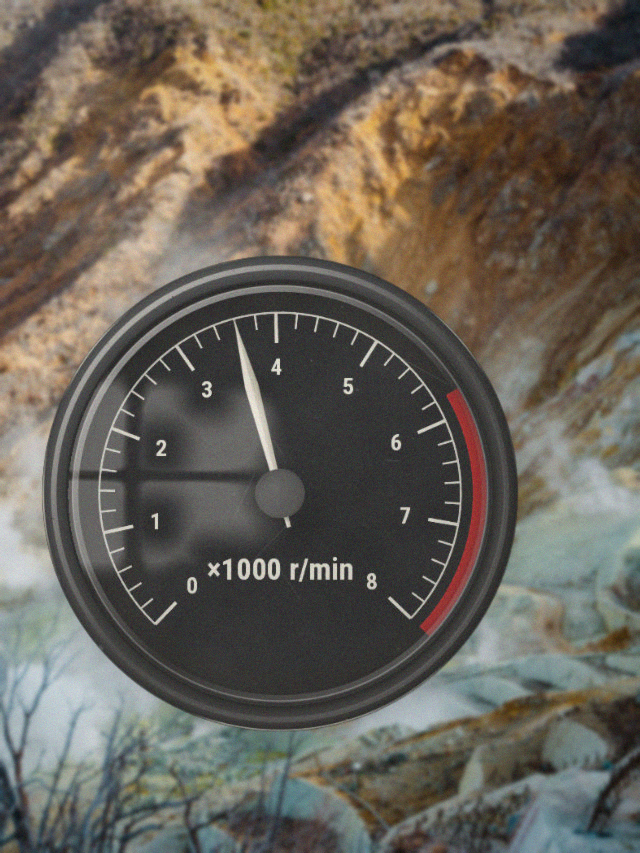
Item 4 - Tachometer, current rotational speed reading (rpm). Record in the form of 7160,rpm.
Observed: 3600,rpm
